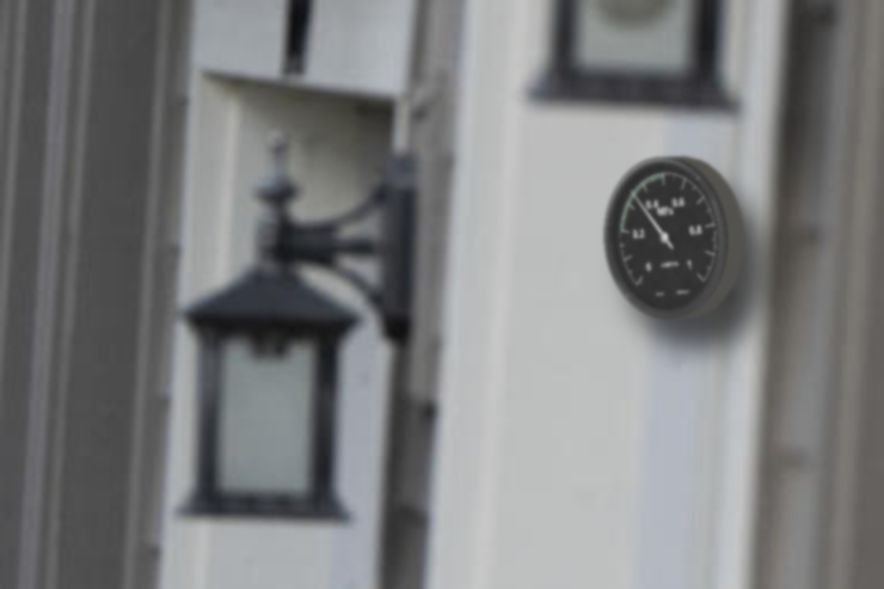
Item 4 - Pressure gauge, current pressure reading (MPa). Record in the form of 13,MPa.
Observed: 0.35,MPa
